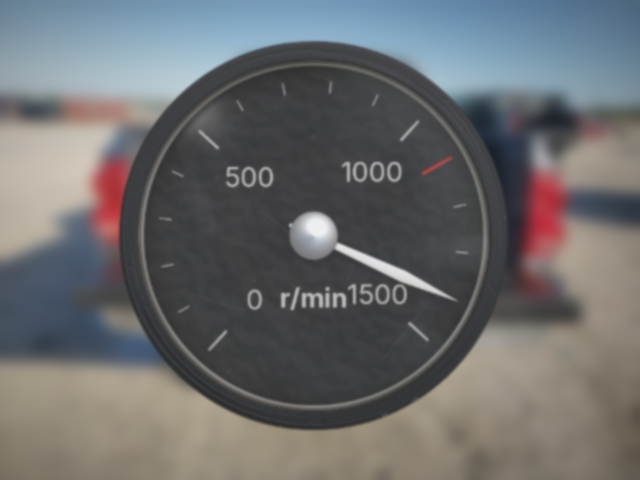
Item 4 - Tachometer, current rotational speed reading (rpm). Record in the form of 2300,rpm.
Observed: 1400,rpm
